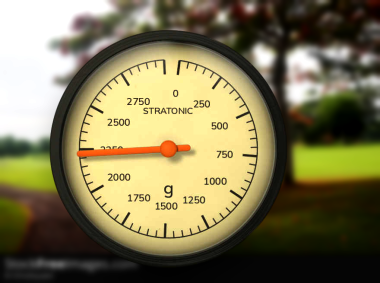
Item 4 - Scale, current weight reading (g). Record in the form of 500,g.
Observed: 2225,g
